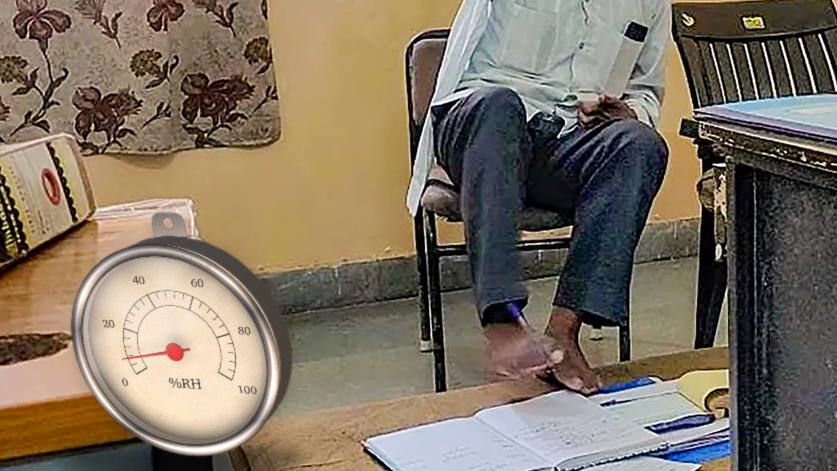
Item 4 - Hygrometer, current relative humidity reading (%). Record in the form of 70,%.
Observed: 8,%
